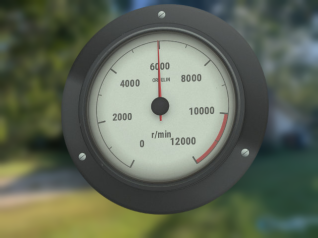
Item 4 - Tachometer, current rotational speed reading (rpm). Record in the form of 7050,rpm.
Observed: 6000,rpm
